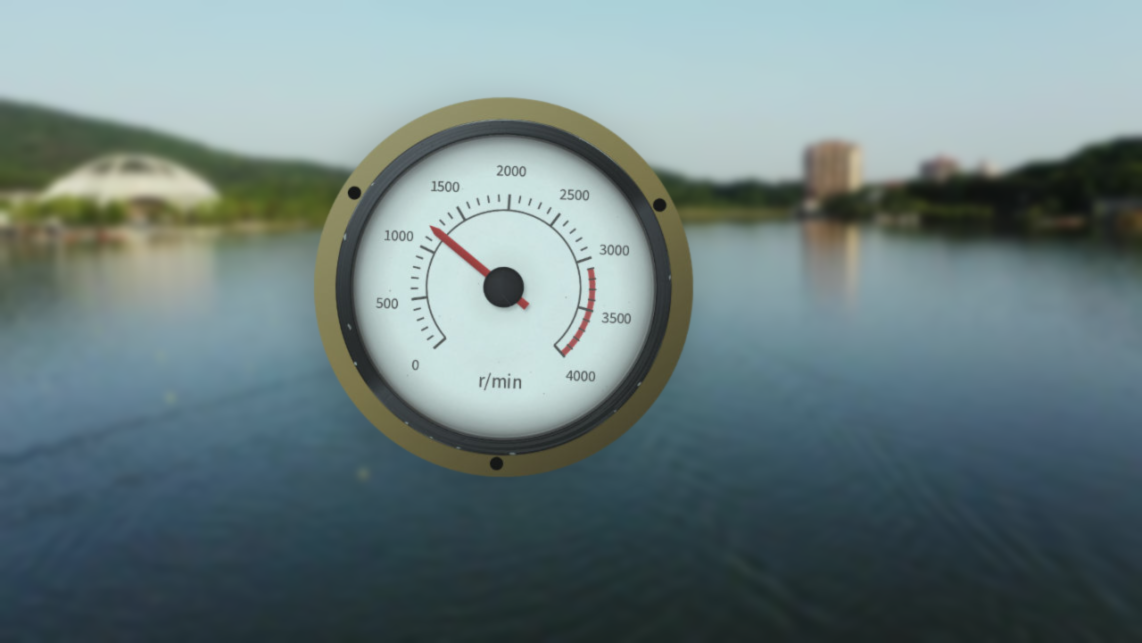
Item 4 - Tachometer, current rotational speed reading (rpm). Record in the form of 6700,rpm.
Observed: 1200,rpm
